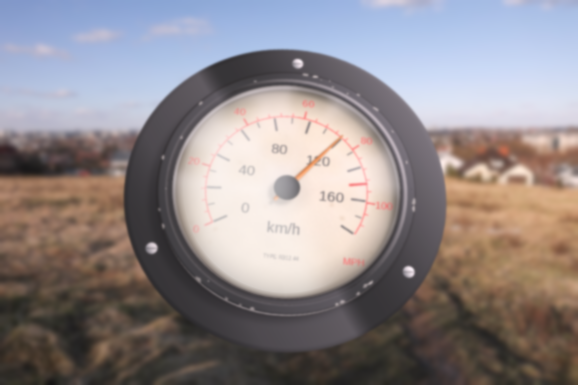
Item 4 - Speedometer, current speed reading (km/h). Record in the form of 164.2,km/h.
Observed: 120,km/h
